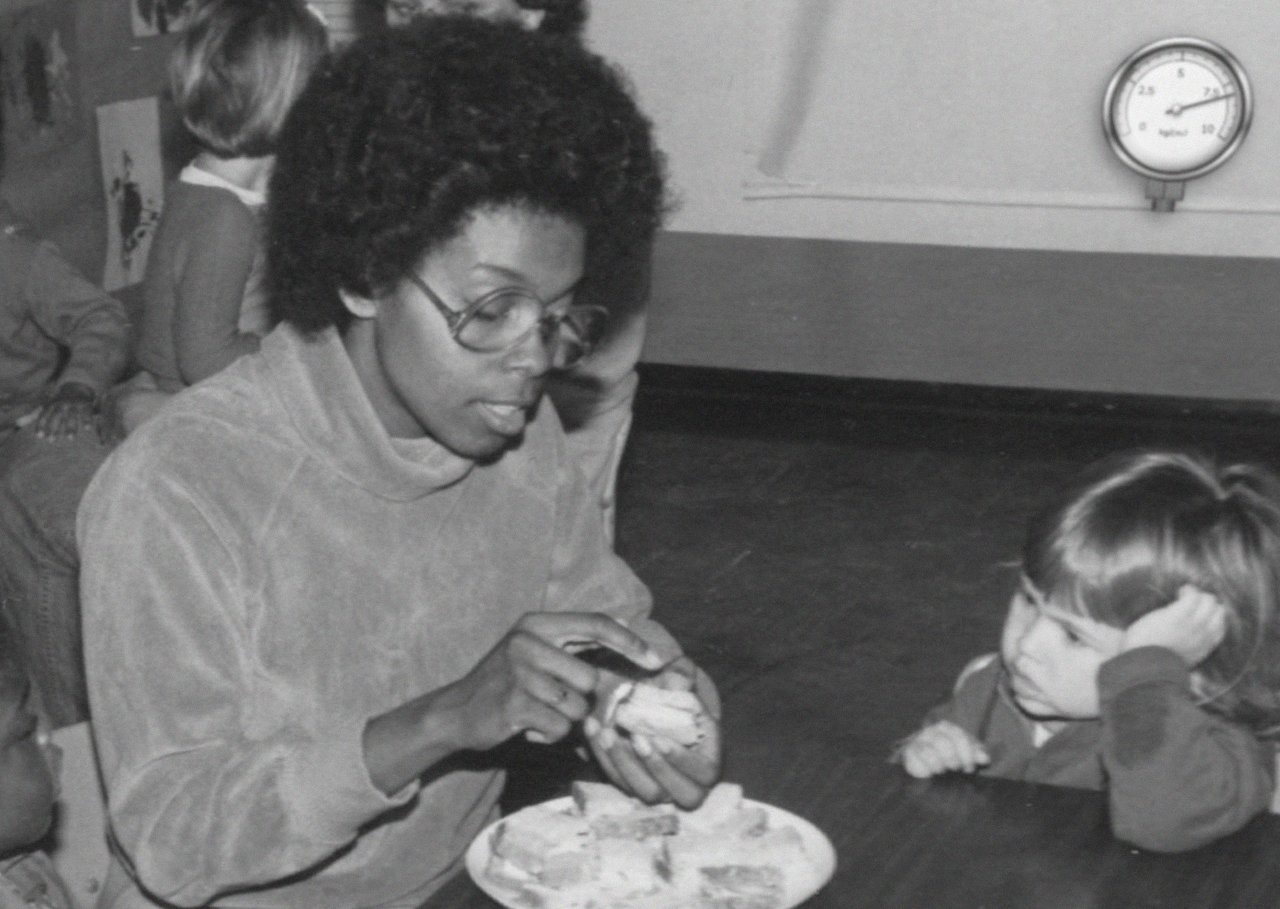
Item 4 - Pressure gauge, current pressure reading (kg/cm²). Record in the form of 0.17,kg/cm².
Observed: 8,kg/cm²
